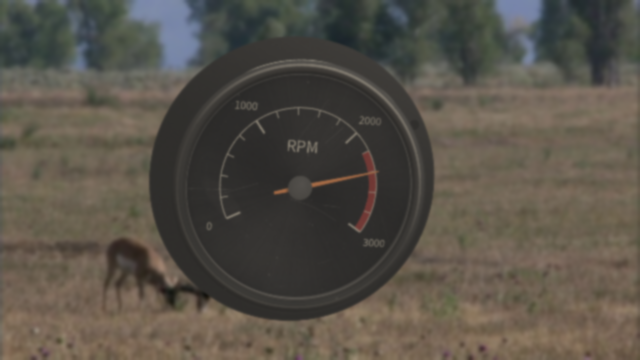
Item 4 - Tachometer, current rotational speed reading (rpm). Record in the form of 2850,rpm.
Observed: 2400,rpm
